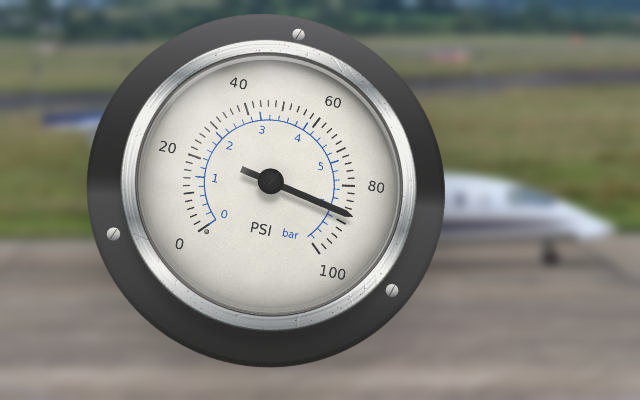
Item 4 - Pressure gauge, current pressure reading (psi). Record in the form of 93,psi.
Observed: 88,psi
